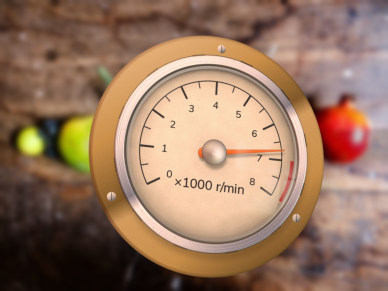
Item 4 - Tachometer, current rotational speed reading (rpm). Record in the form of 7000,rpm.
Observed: 6750,rpm
